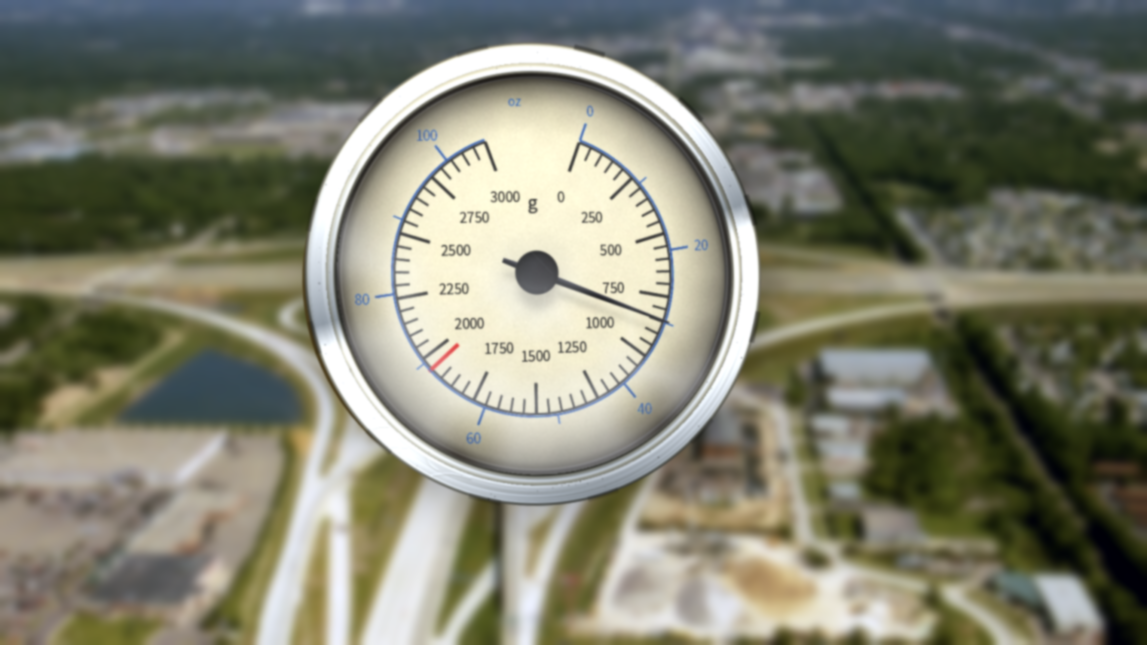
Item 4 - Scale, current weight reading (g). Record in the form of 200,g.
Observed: 850,g
